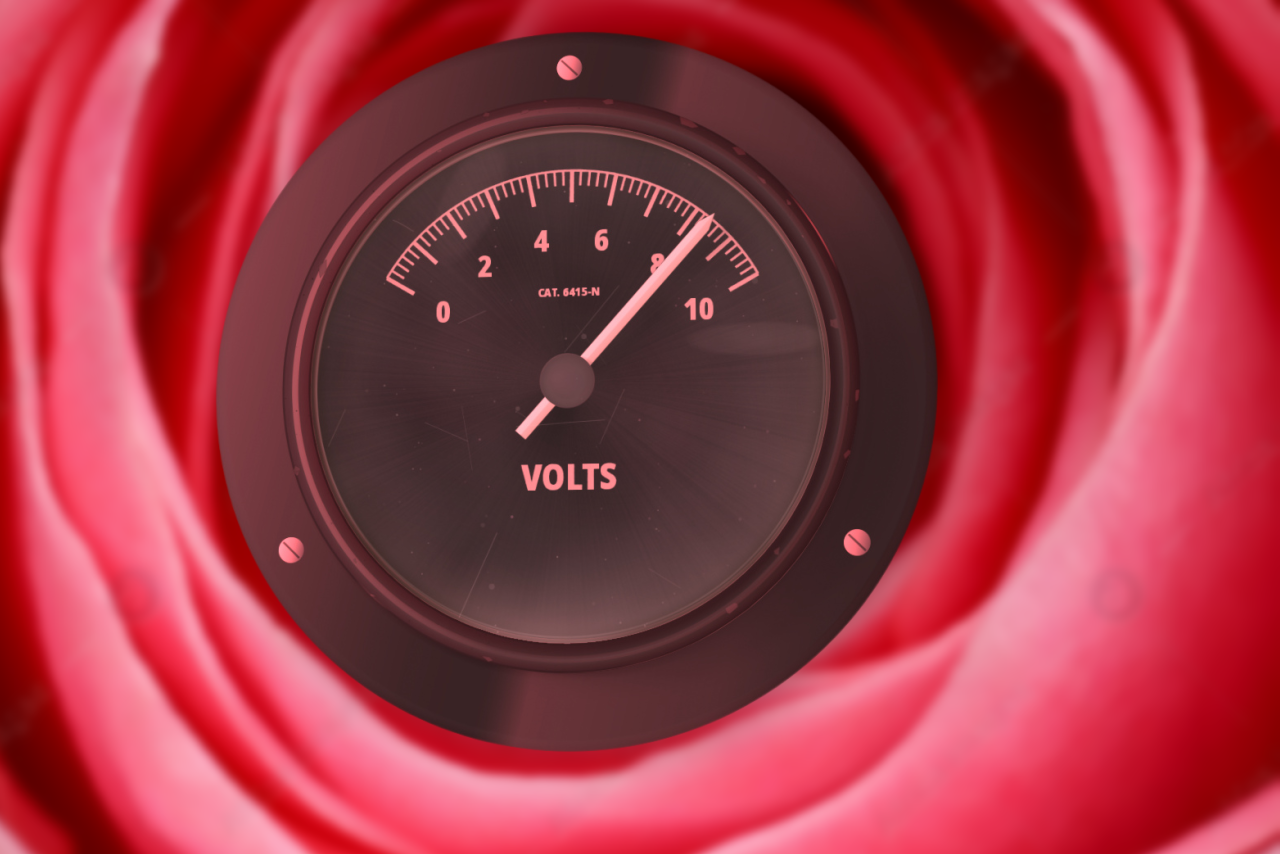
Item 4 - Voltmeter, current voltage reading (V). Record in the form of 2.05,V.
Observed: 8.4,V
